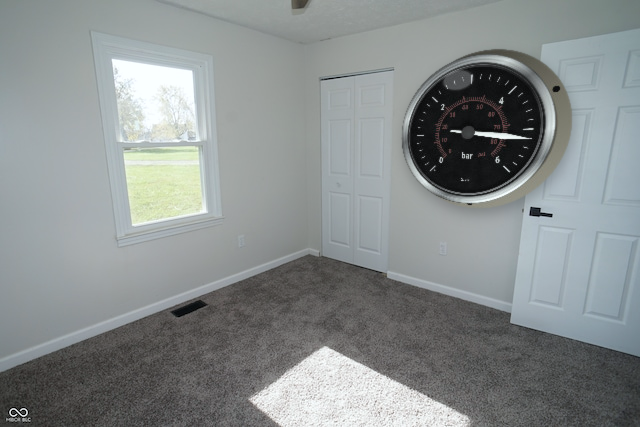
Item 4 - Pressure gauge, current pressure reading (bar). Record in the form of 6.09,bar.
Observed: 5.2,bar
